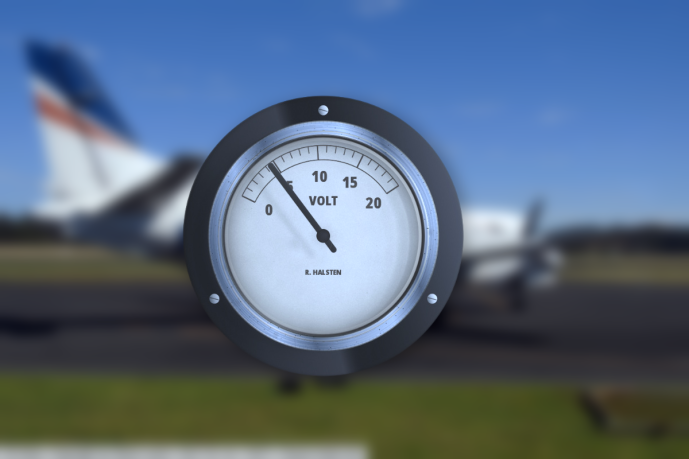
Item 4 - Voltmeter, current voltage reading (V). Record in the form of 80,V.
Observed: 4.5,V
